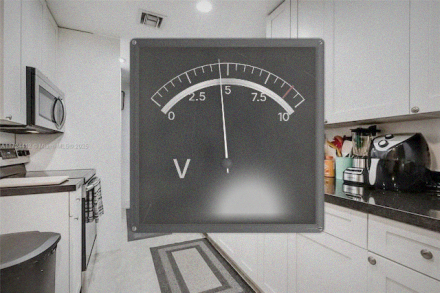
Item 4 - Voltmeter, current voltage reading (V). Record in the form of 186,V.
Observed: 4.5,V
